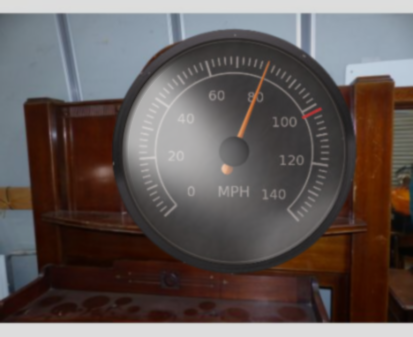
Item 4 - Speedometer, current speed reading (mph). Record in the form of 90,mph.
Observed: 80,mph
